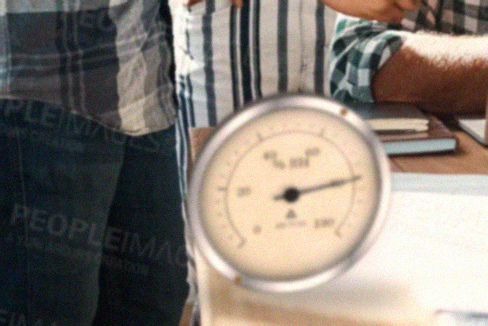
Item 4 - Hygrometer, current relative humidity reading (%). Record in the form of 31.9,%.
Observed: 80,%
